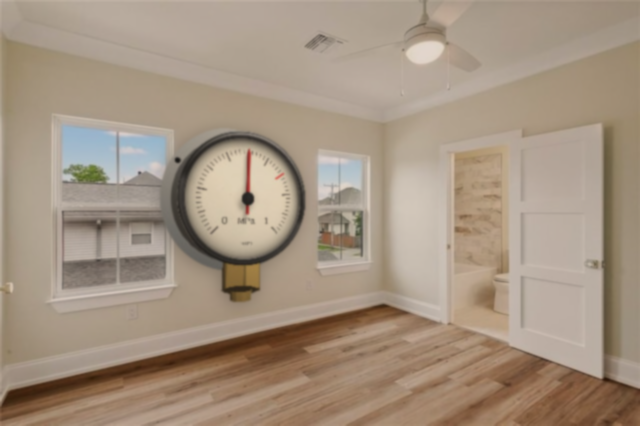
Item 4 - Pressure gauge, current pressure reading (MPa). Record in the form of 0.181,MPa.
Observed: 0.5,MPa
